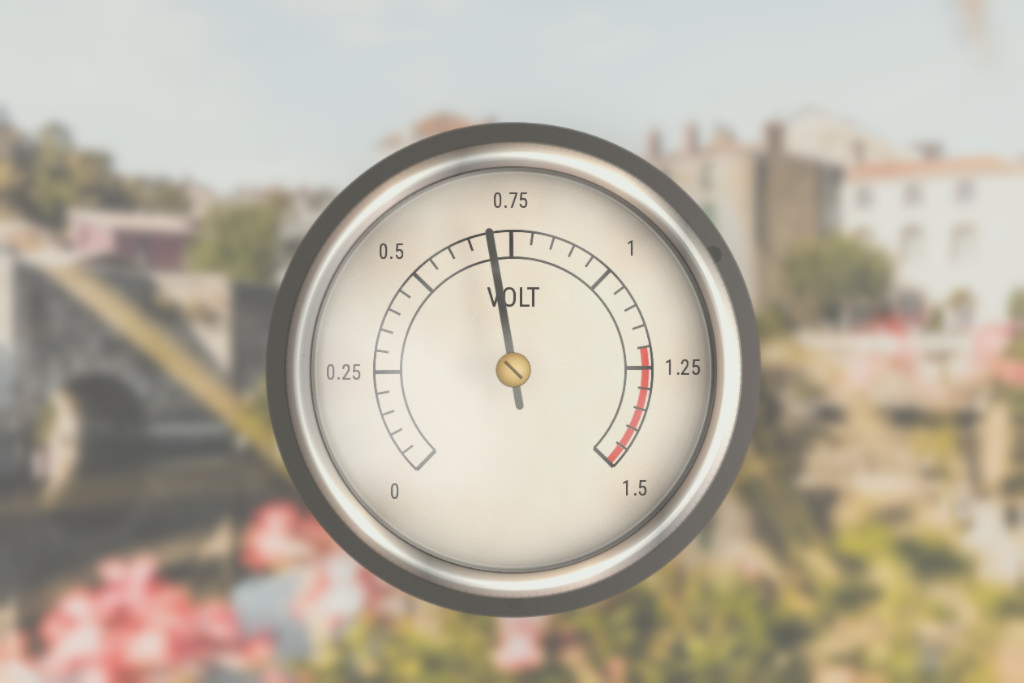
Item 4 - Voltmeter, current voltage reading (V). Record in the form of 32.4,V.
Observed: 0.7,V
